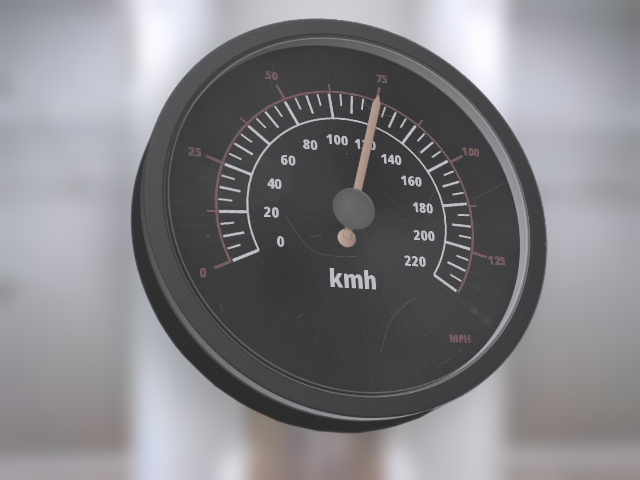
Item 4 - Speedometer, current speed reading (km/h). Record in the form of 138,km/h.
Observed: 120,km/h
